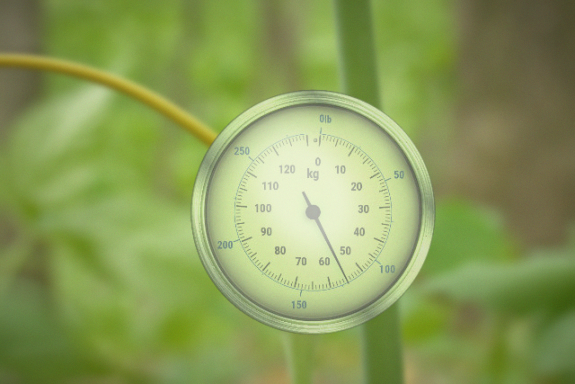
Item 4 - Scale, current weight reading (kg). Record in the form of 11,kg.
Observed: 55,kg
